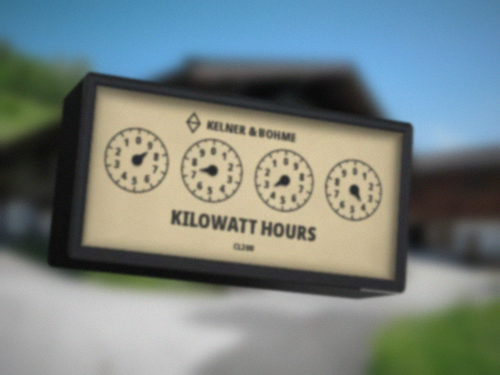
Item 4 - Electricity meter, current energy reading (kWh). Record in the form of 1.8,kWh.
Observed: 8734,kWh
